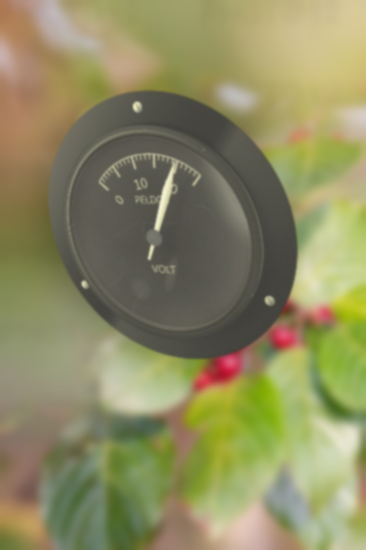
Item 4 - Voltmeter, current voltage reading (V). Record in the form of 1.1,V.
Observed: 20,V
